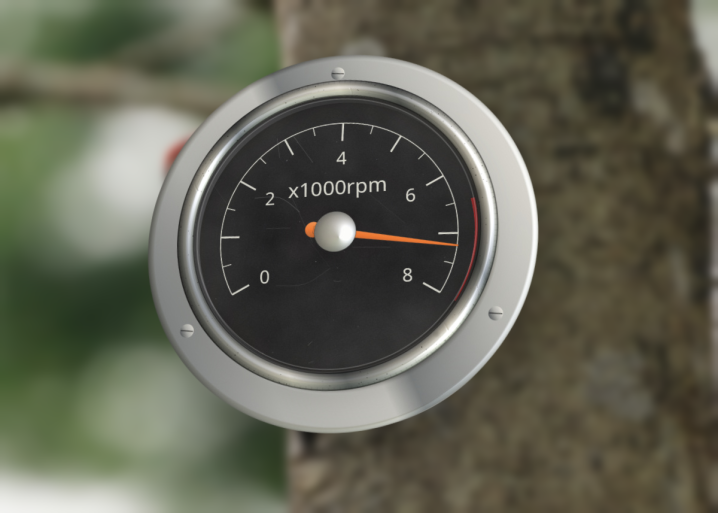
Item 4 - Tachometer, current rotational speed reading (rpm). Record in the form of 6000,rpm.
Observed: 7250,rpm
